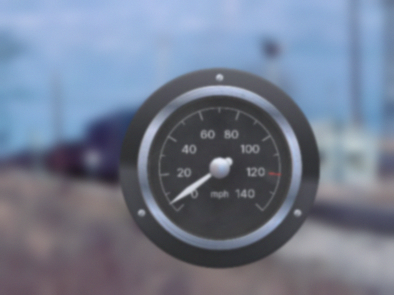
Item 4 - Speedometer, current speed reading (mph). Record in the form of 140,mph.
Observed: 5,mph
